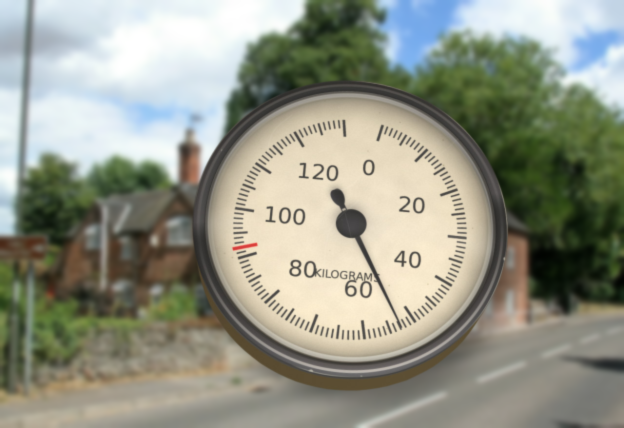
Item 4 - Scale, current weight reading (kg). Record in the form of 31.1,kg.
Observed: 53,kg
